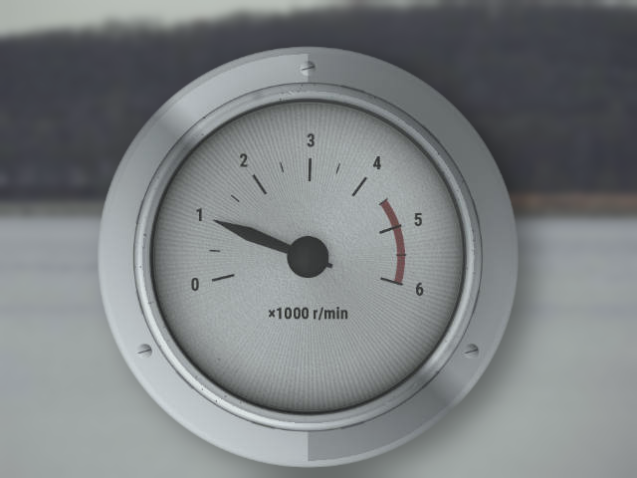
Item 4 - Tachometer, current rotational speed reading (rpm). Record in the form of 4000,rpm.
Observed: 1000,rpm
